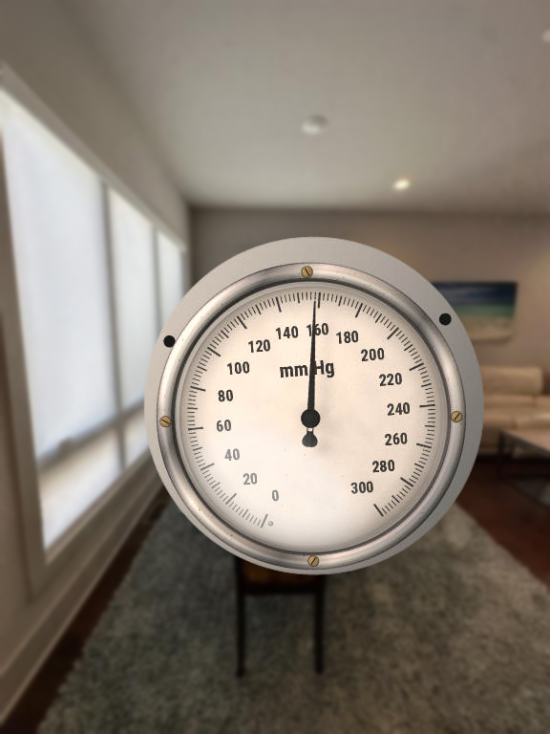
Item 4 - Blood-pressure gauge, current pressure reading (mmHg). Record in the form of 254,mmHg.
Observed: 158,mmHg
